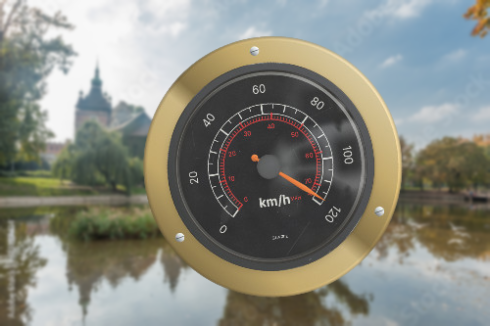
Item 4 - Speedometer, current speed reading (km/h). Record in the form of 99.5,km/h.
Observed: 117.5,km/h
